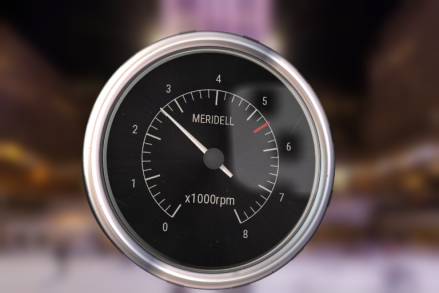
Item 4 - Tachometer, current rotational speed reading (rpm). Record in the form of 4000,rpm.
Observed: 2600,rpm
